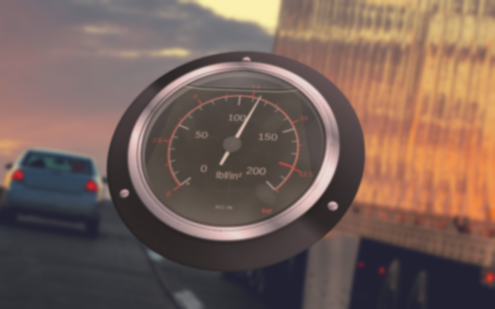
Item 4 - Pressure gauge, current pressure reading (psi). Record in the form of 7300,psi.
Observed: 115,psi
